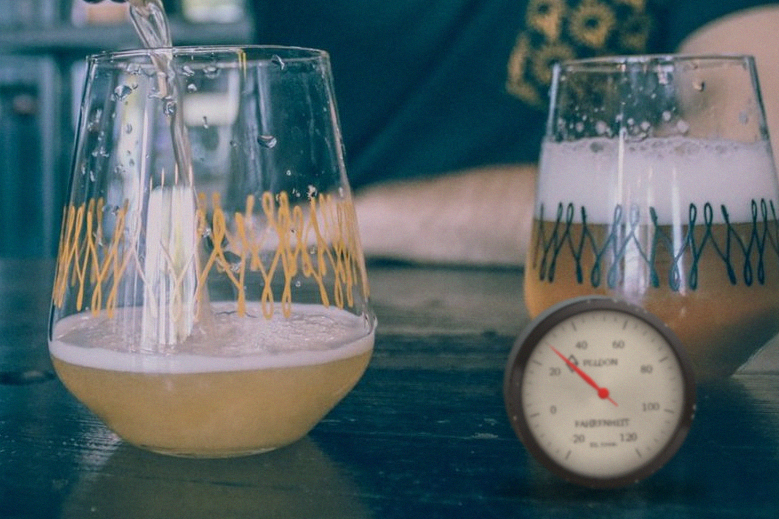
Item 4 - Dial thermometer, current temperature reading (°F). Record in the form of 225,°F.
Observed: 28,°F
